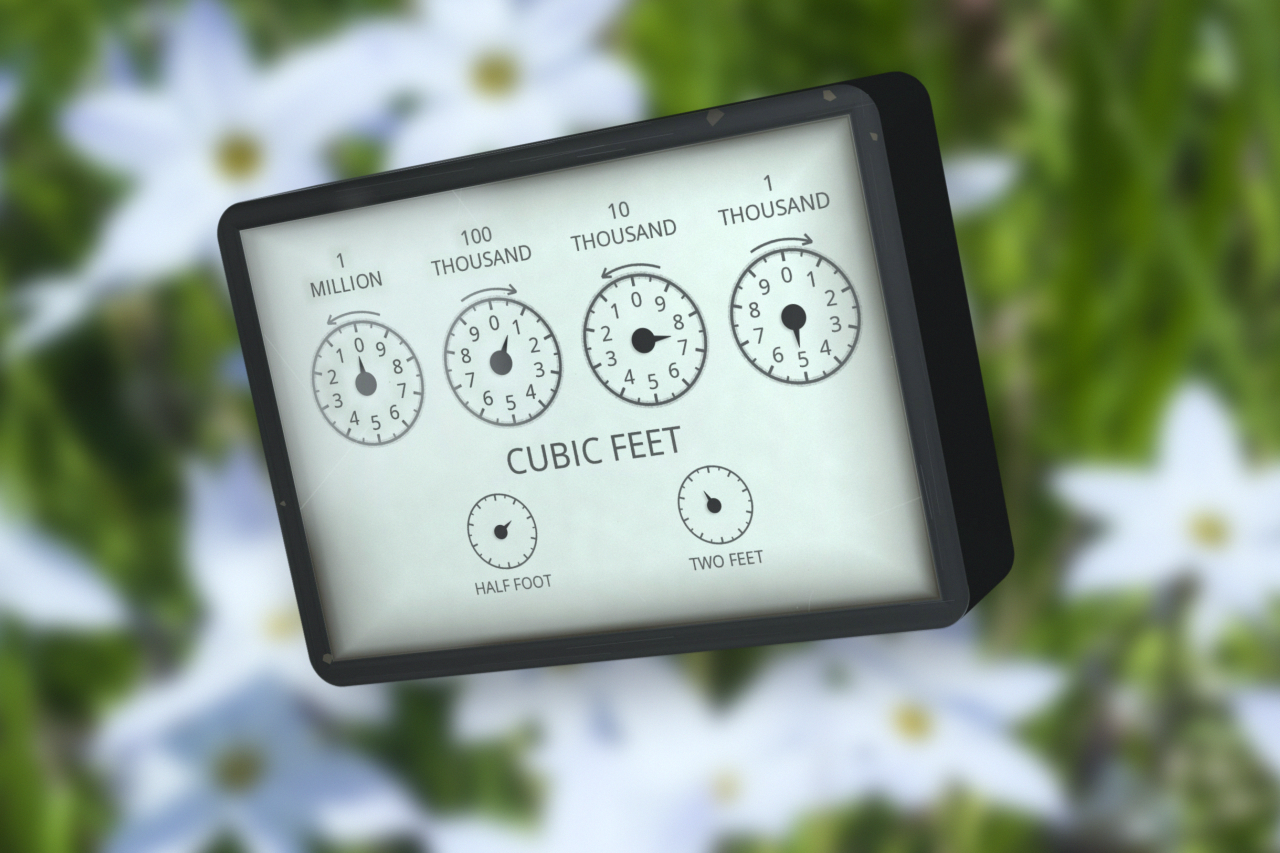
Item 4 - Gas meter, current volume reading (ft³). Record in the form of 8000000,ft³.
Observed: 7500,ft³
